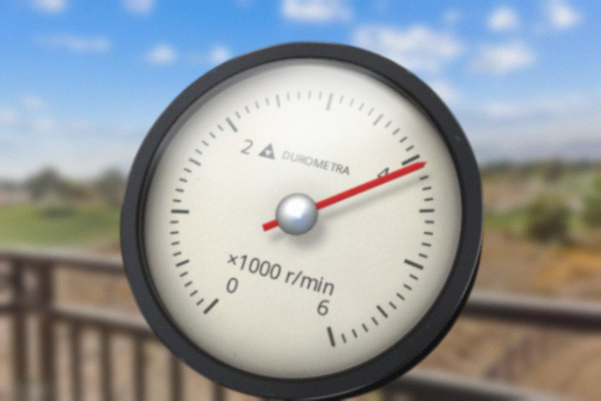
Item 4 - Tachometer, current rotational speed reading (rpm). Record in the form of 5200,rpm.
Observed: 4100,rpm
